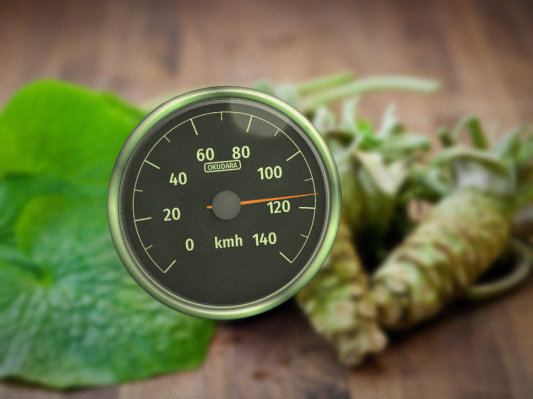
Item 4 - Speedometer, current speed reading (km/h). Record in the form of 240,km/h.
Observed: 115,km/h
